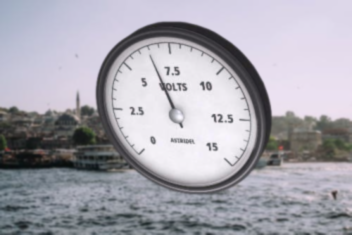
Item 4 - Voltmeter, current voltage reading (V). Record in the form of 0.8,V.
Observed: 6.5,V
